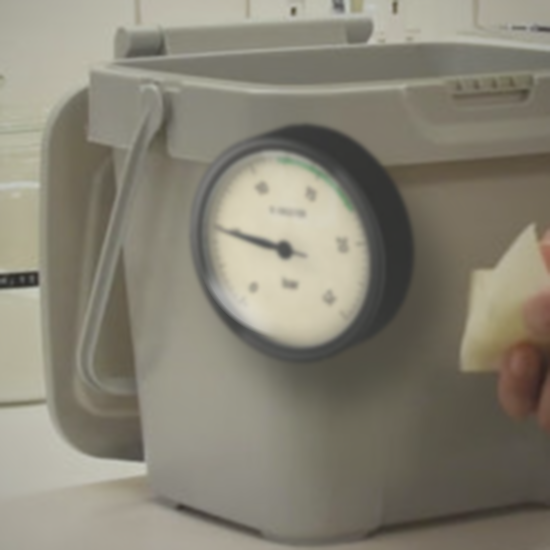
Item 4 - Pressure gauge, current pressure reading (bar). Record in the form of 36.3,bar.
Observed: 5,bar
